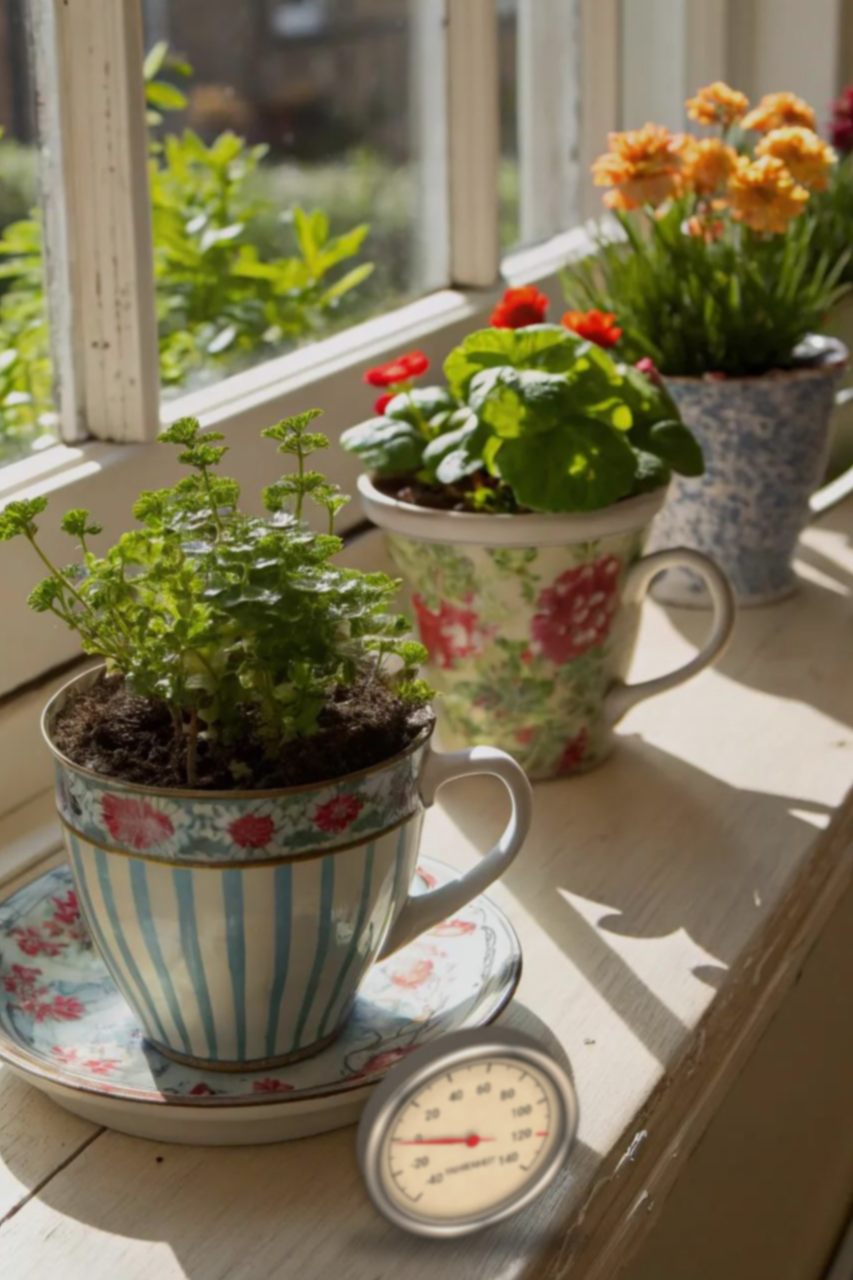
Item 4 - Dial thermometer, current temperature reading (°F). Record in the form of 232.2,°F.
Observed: 0,°F
